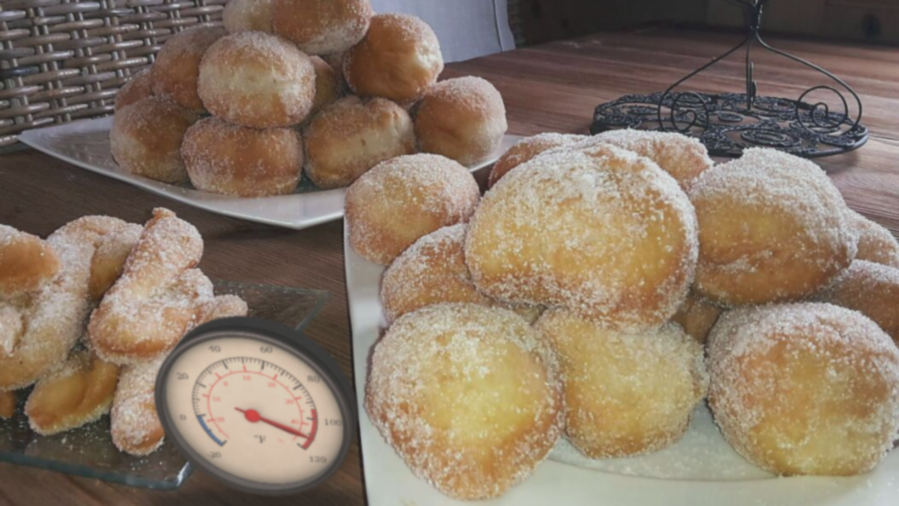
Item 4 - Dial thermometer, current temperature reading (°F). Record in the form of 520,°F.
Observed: 110,°F
